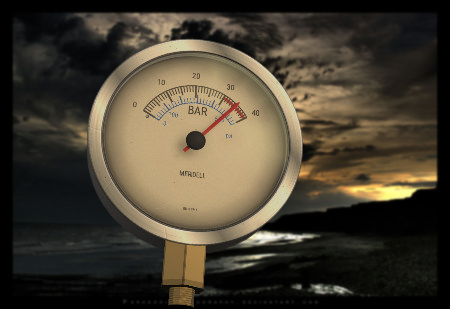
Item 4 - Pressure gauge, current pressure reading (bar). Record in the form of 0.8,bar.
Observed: 35,bar
